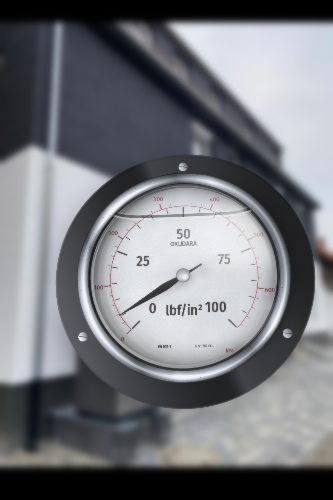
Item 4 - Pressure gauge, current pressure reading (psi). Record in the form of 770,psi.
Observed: 5,psi
